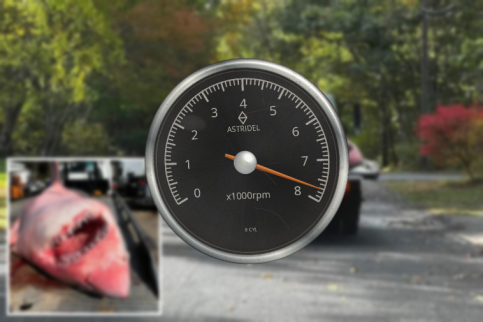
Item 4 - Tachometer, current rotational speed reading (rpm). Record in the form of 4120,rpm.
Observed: 7700,rpm
